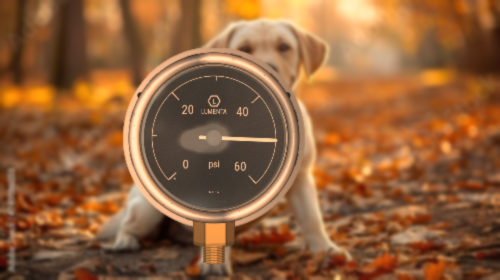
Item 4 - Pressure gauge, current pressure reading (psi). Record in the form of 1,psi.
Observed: 50,psi
